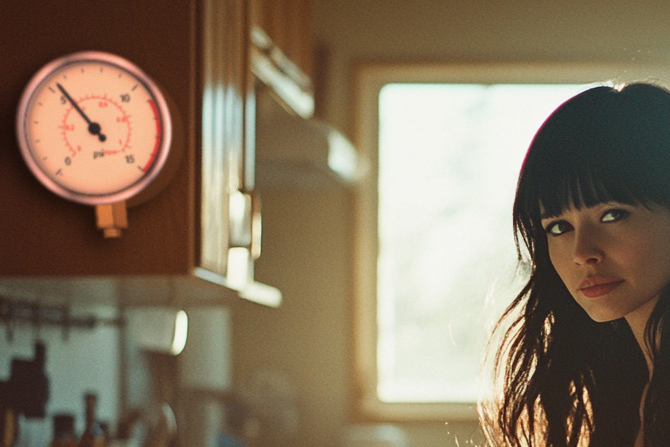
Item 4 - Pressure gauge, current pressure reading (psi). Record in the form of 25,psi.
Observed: 5.5,psi
